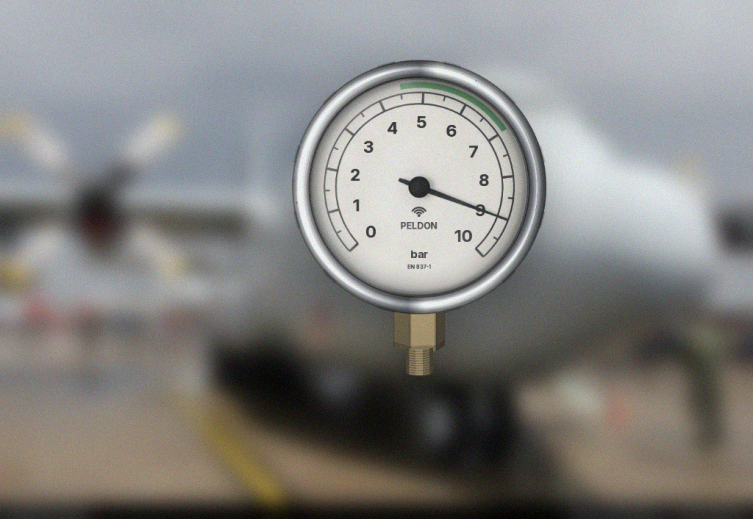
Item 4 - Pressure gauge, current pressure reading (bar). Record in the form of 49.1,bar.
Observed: 9,bar
